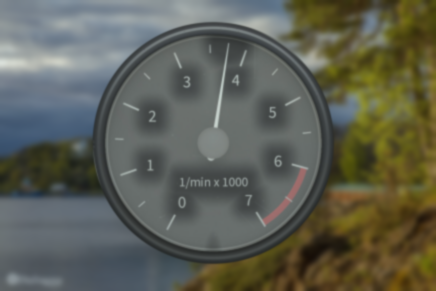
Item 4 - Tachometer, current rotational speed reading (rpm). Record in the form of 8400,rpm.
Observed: 3750,rpm
